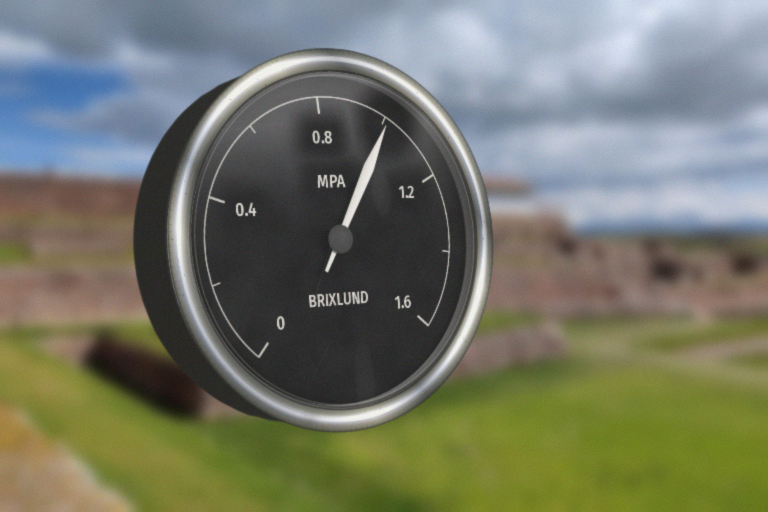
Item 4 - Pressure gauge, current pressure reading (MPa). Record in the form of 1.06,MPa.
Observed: 1,MPa
